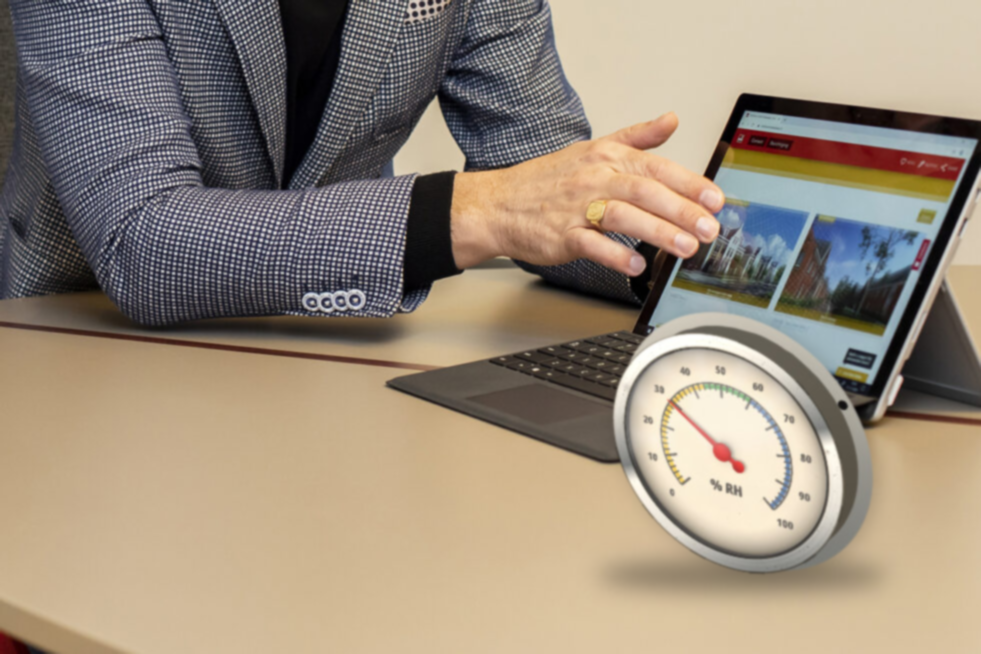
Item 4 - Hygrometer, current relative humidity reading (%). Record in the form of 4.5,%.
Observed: 30,%
